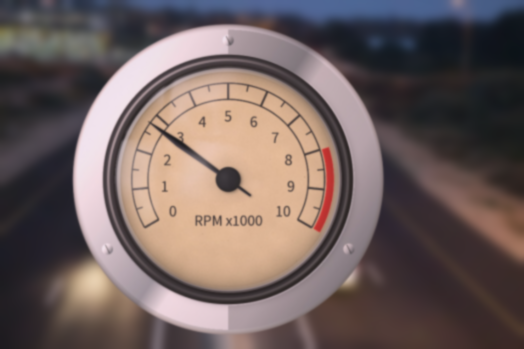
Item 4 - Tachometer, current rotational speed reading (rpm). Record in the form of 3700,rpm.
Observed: 2750,rpm
